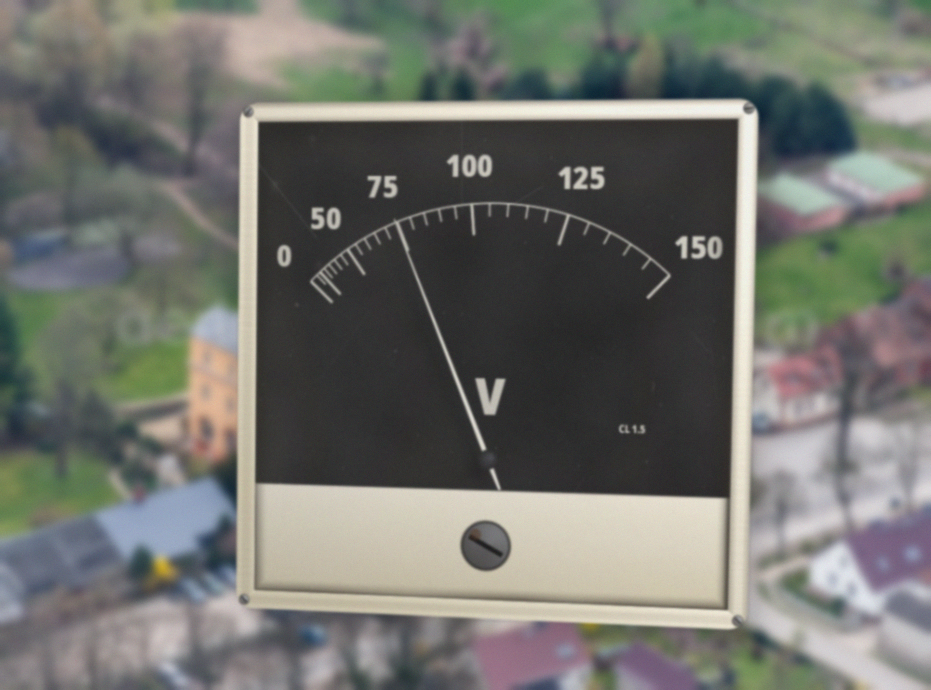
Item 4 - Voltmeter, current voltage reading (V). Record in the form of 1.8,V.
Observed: 75,V
